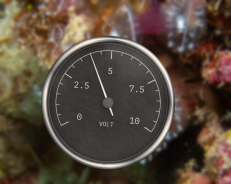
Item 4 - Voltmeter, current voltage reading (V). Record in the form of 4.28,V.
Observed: 4,V
